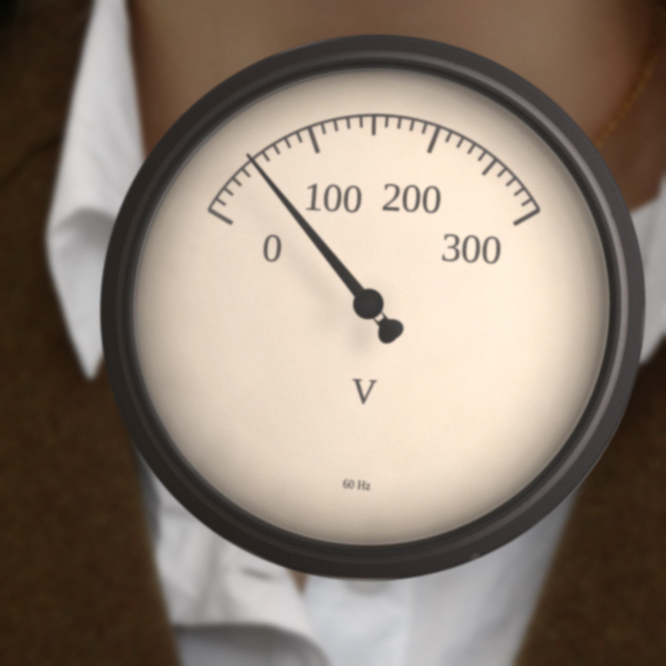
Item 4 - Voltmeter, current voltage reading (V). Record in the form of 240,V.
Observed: 50,V
